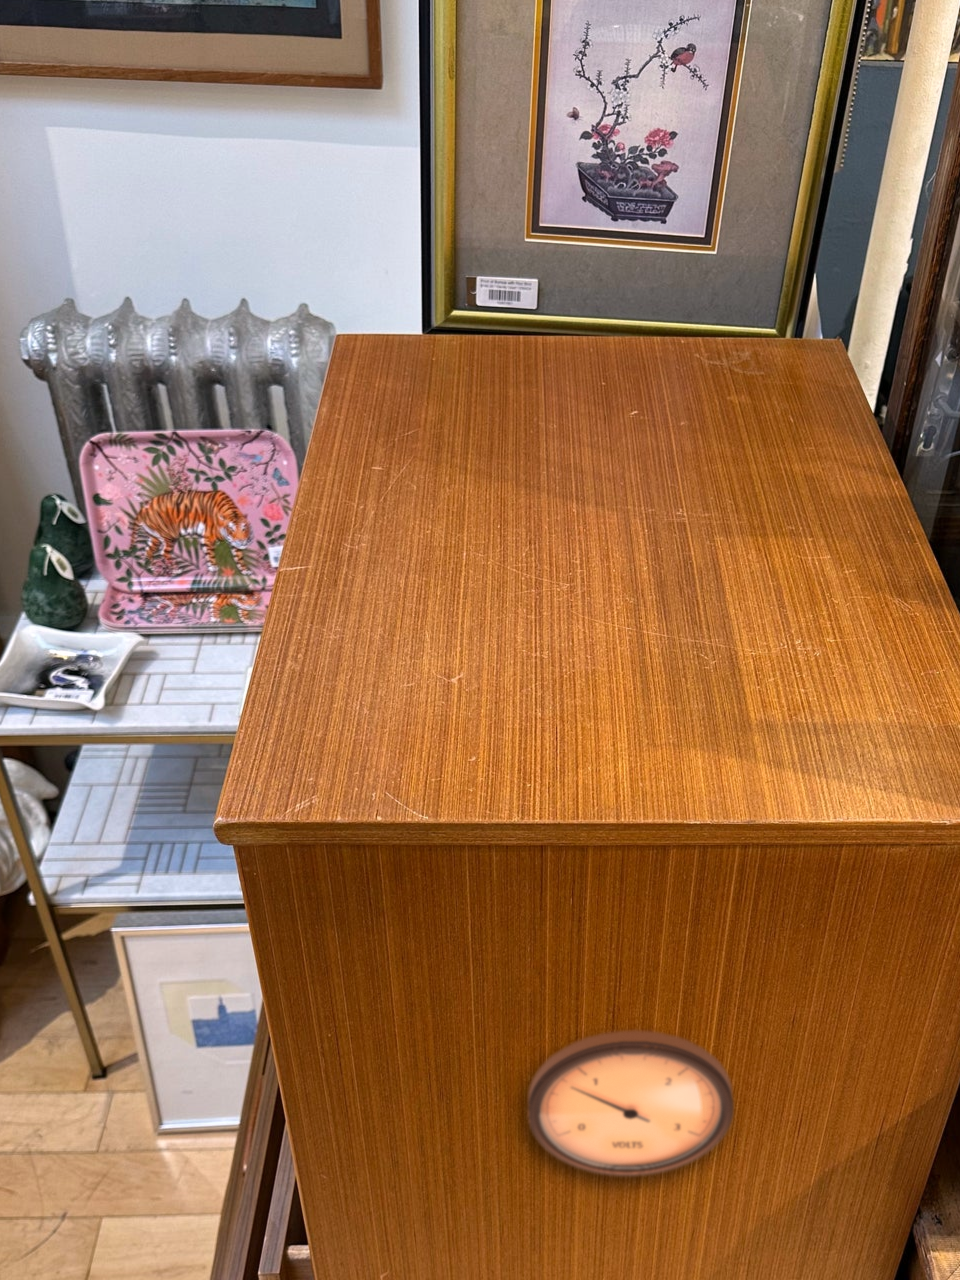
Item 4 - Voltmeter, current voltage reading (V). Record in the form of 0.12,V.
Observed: 0.8,V
